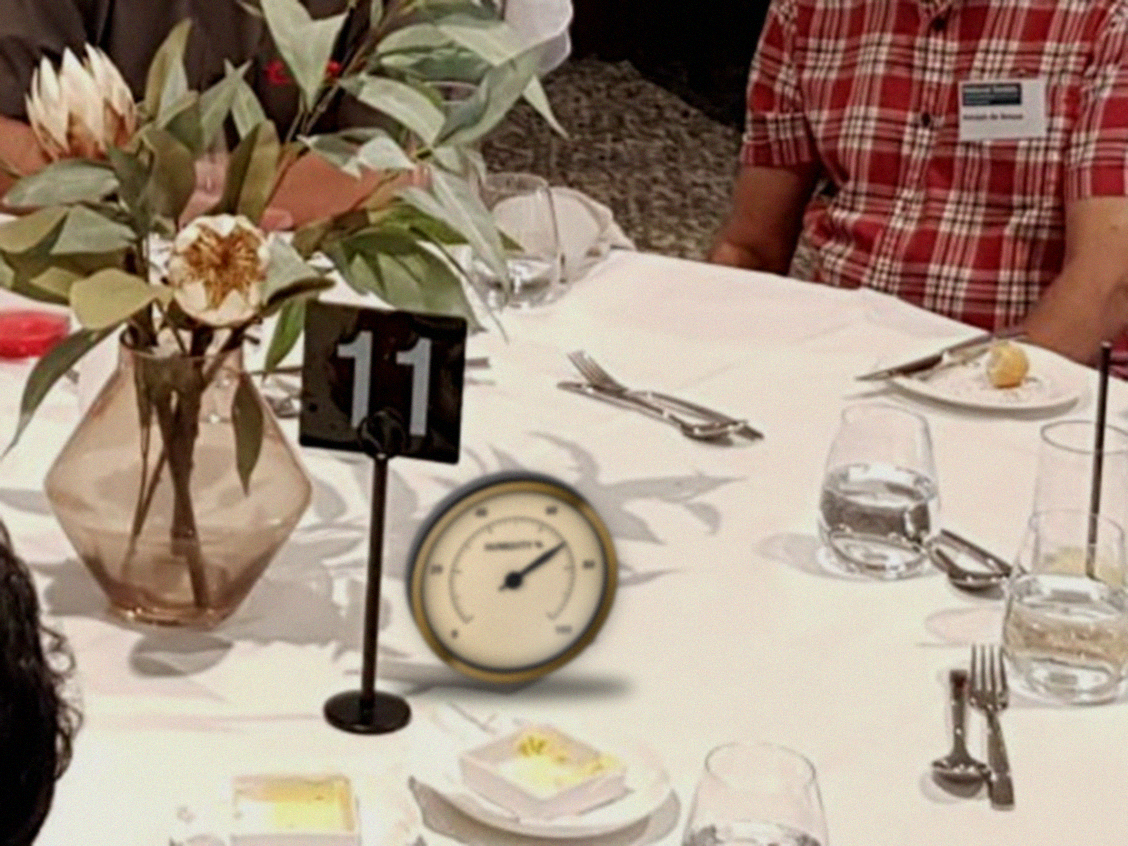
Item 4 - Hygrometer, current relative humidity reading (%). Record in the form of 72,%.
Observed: 70,%
